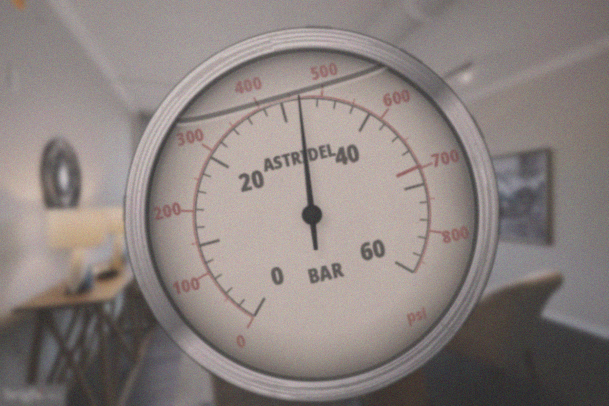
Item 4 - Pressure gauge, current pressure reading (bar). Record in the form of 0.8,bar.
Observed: 32,bar
